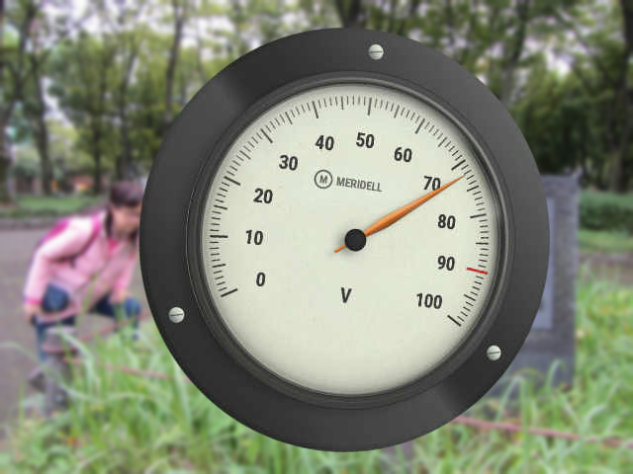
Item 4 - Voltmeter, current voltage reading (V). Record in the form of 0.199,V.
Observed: 72,V
